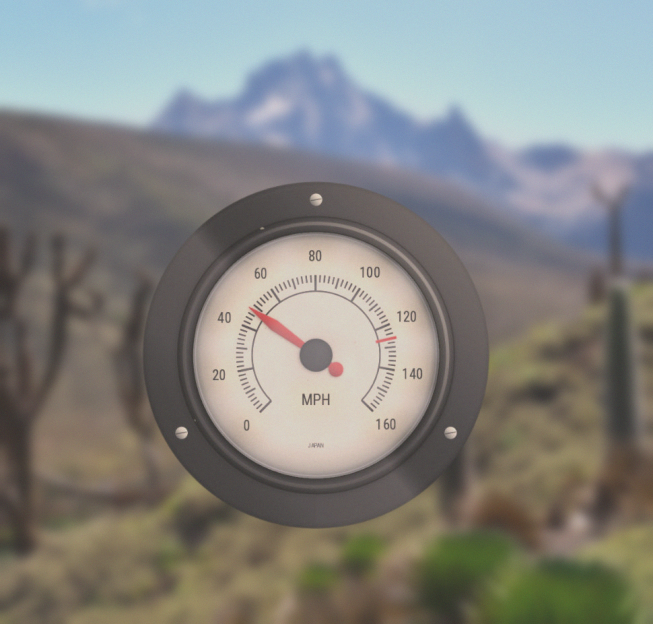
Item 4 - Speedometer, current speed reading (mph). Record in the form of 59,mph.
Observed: 48,mph
